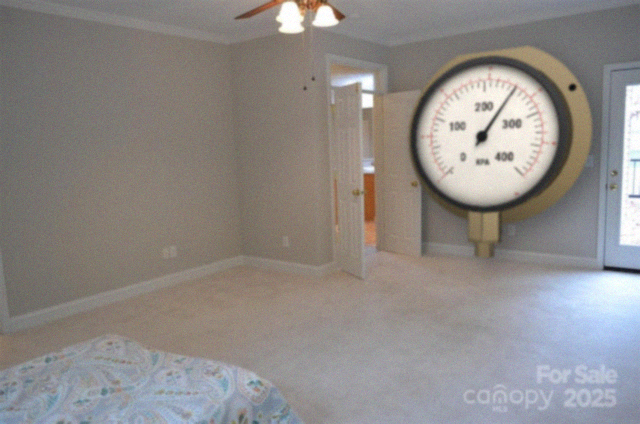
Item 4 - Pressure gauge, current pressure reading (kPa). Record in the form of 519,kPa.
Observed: 250,kPa
